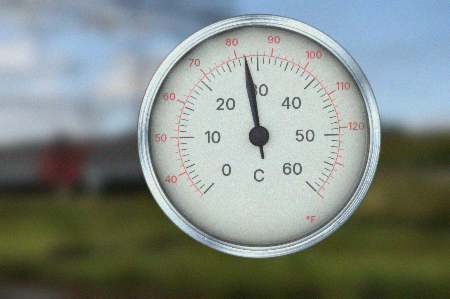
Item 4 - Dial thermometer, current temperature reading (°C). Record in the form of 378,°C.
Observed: 28,°C
